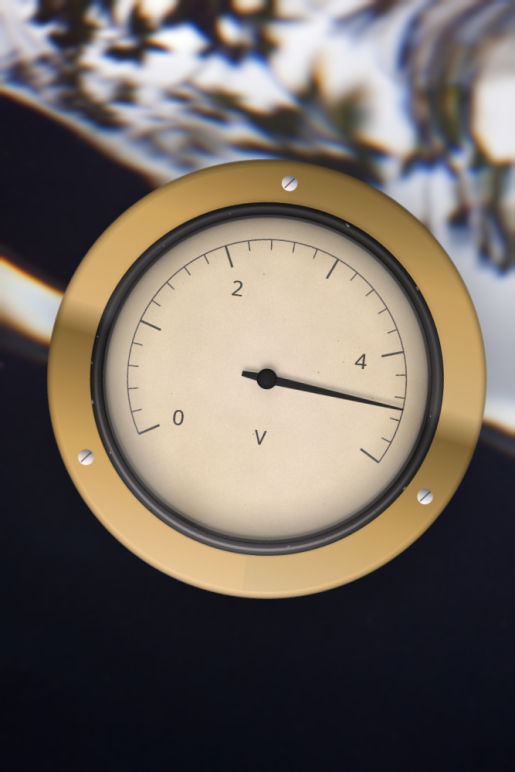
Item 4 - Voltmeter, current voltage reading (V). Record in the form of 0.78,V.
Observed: 4.5,V
